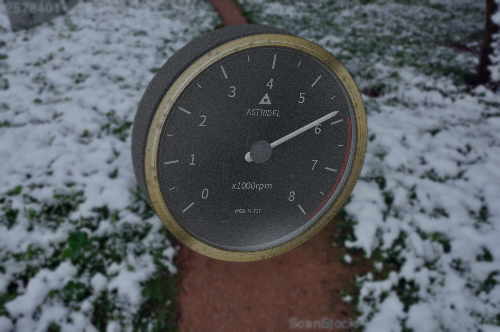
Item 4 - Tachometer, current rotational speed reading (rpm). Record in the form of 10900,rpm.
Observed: 5750,rpm
